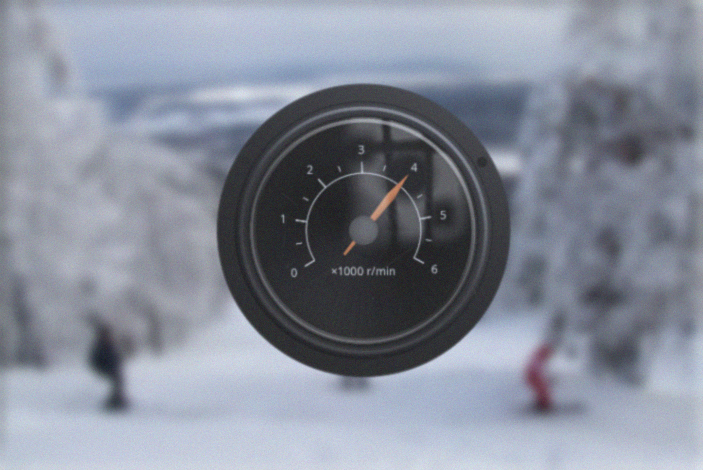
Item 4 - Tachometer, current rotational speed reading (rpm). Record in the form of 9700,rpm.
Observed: 4000,rpm
